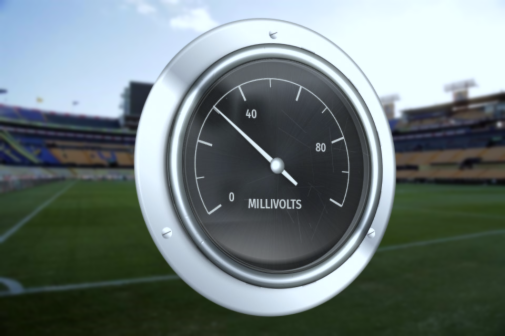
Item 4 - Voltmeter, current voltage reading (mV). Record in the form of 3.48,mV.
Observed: 30,mV
